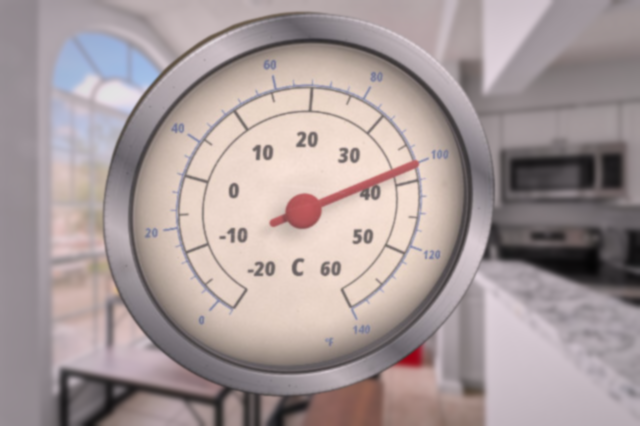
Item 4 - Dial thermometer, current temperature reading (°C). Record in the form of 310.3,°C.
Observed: 37.5,°C
